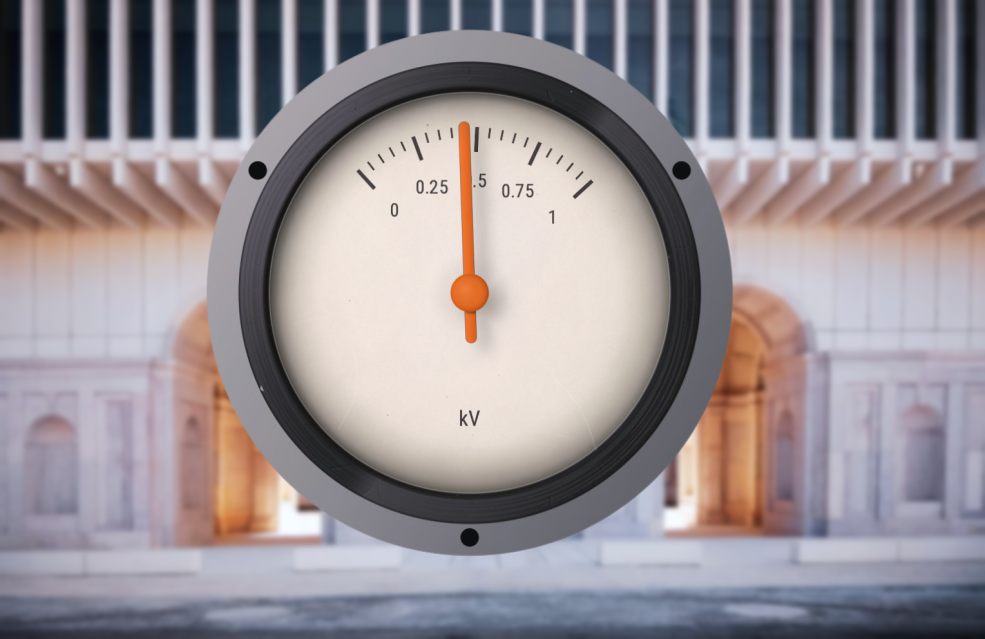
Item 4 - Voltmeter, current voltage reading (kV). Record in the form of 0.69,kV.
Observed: 0.45,kV
